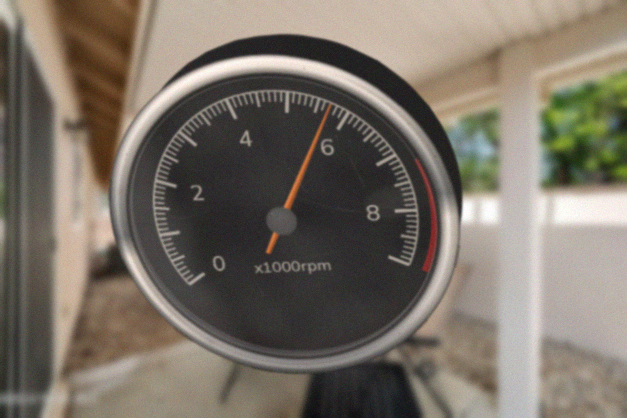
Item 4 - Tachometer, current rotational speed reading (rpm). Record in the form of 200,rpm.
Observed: 5700,rpm
